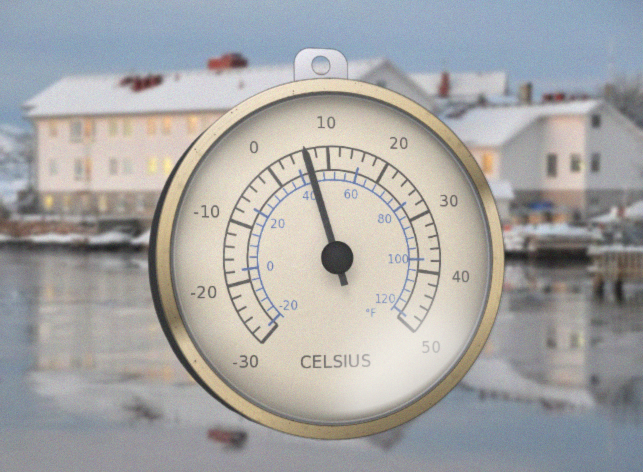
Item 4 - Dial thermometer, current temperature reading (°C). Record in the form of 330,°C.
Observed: 6,°C
